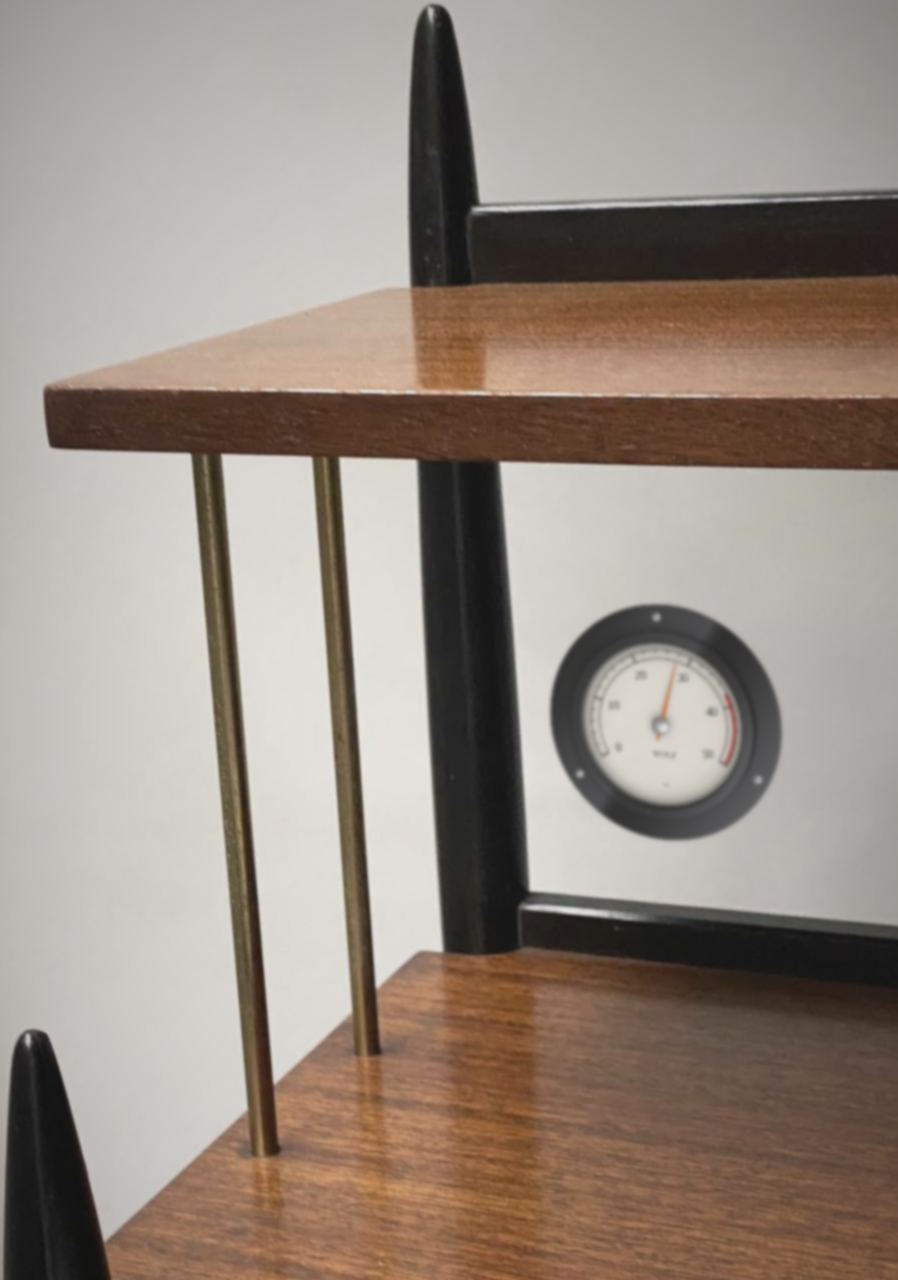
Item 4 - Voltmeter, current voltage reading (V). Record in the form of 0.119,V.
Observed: 28,V
